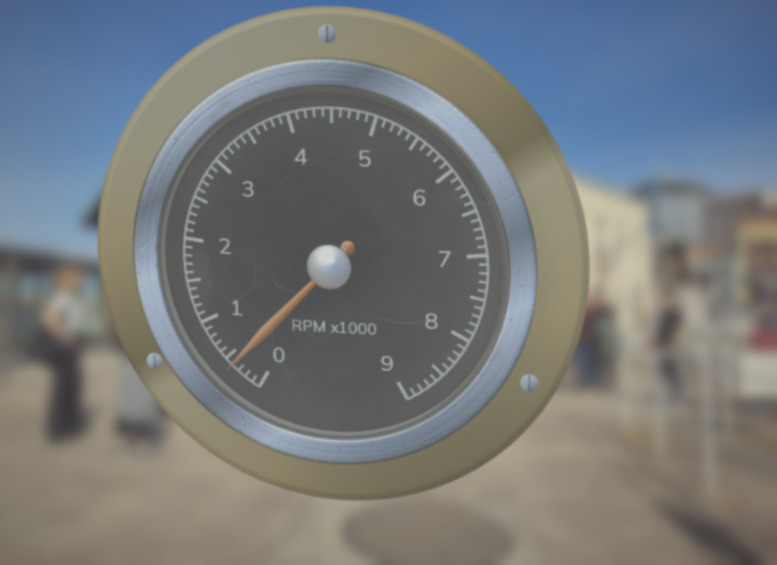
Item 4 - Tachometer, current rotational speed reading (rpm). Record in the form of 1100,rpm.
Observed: 400,rpm
